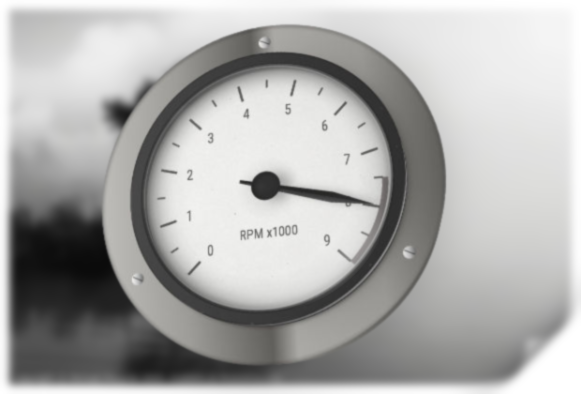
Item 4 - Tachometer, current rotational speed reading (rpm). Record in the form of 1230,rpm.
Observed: 8000,rpm
